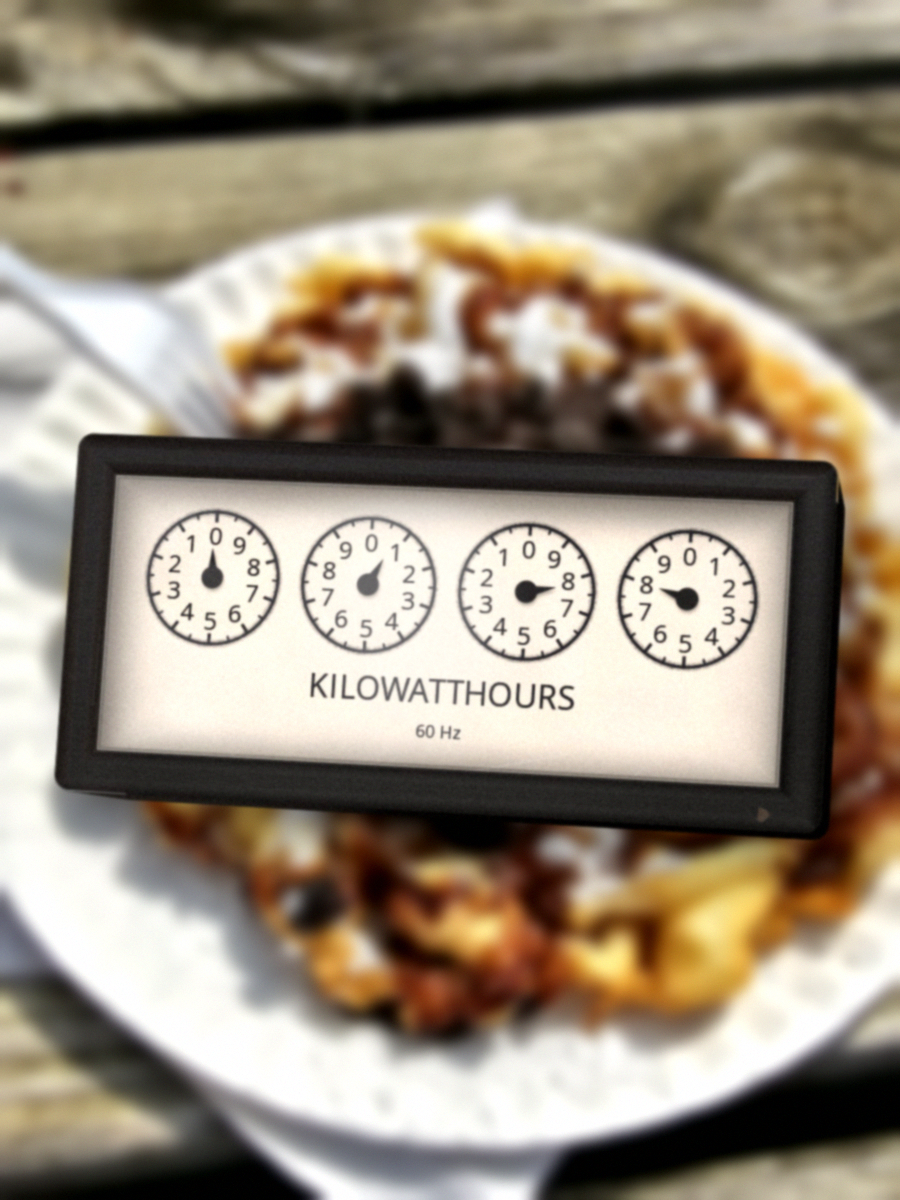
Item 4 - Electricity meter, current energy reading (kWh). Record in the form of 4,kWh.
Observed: 78,kWh
